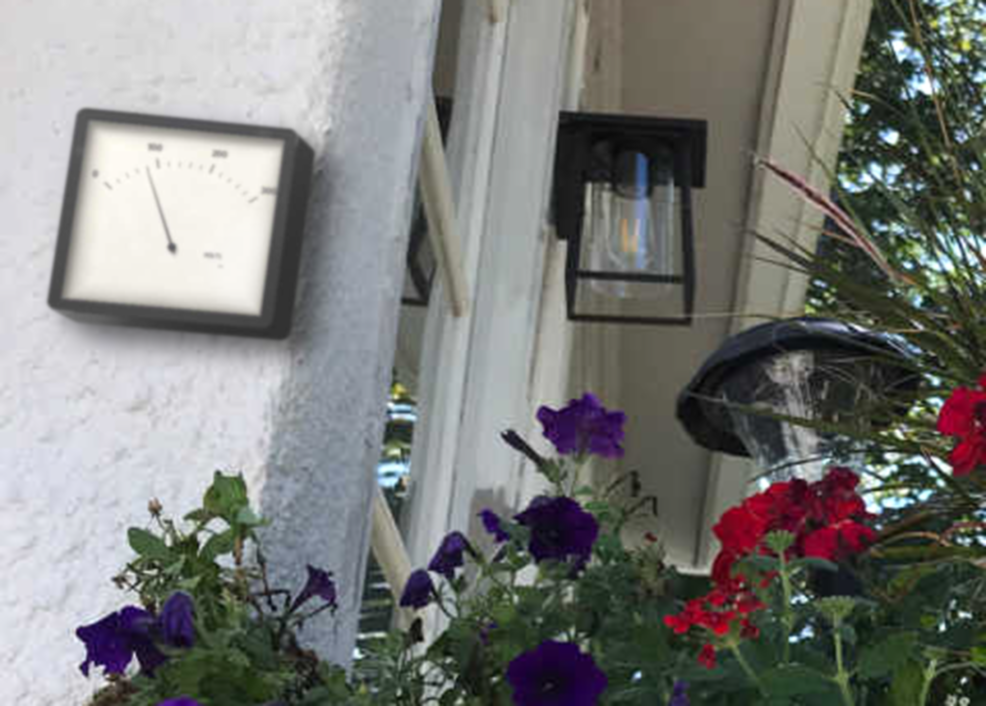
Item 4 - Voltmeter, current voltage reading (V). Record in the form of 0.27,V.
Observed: 80,V
